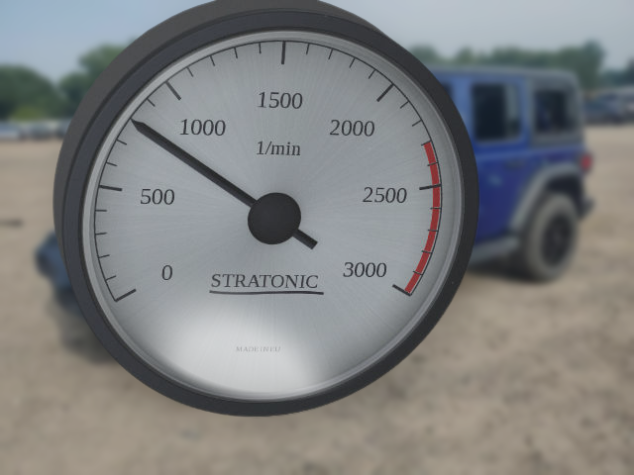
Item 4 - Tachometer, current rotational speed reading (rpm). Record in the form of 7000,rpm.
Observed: 800,rpm
